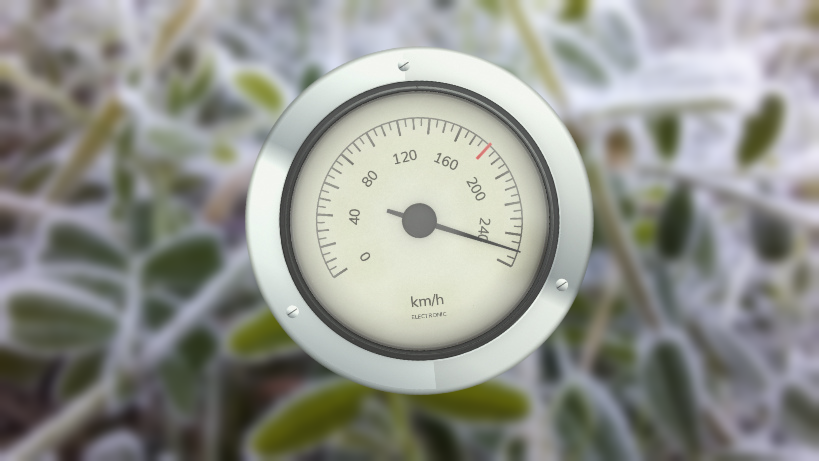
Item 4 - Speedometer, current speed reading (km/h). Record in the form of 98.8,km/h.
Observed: 250,km/h
